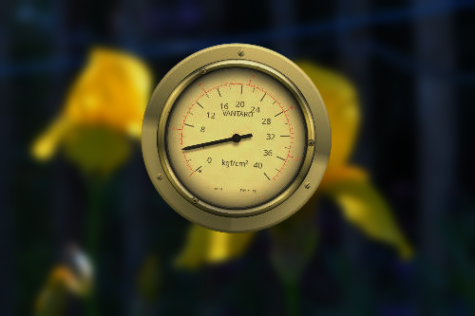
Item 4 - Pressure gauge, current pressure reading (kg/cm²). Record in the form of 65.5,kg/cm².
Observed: 4,kg/cm²
